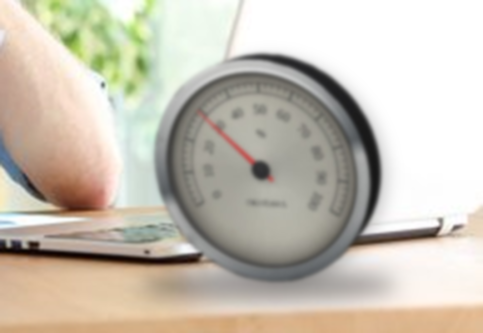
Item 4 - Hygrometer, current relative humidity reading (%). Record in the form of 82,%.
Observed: 30,%
